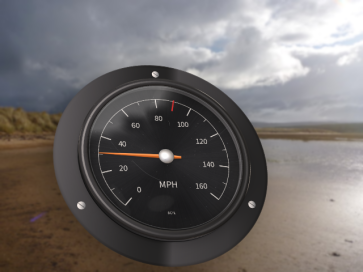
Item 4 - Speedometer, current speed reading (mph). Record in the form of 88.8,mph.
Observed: 30,mph
